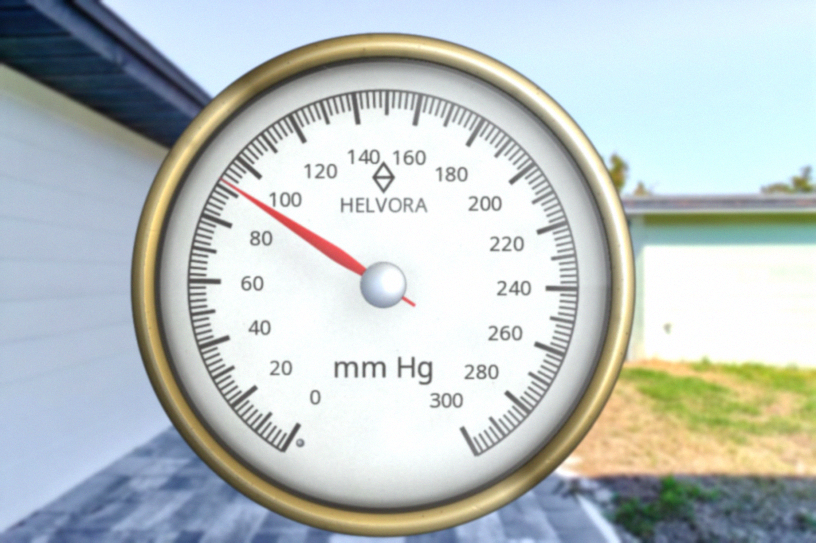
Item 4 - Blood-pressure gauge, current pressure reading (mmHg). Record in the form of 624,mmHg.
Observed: 92,mmHg
